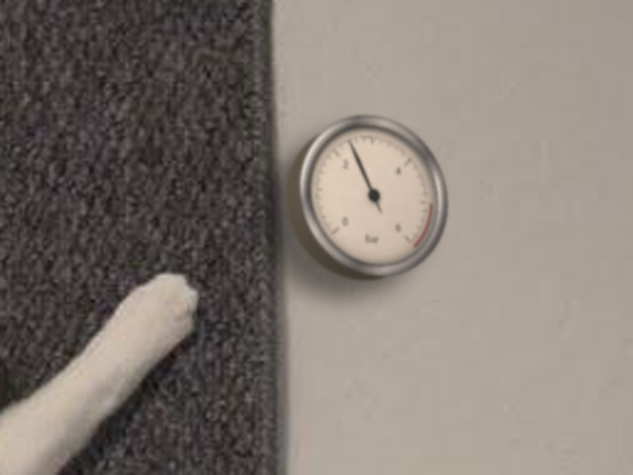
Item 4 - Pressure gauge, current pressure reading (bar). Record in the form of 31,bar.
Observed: 2.4,bar
